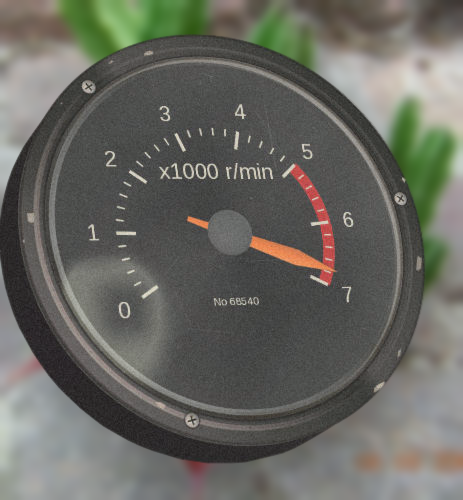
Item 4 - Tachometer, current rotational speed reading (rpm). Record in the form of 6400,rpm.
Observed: 6800,rpm
